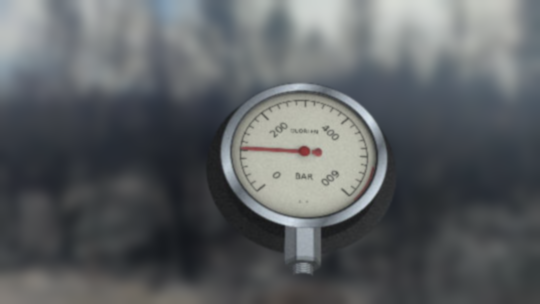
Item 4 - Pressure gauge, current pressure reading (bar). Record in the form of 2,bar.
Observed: 100,bar
